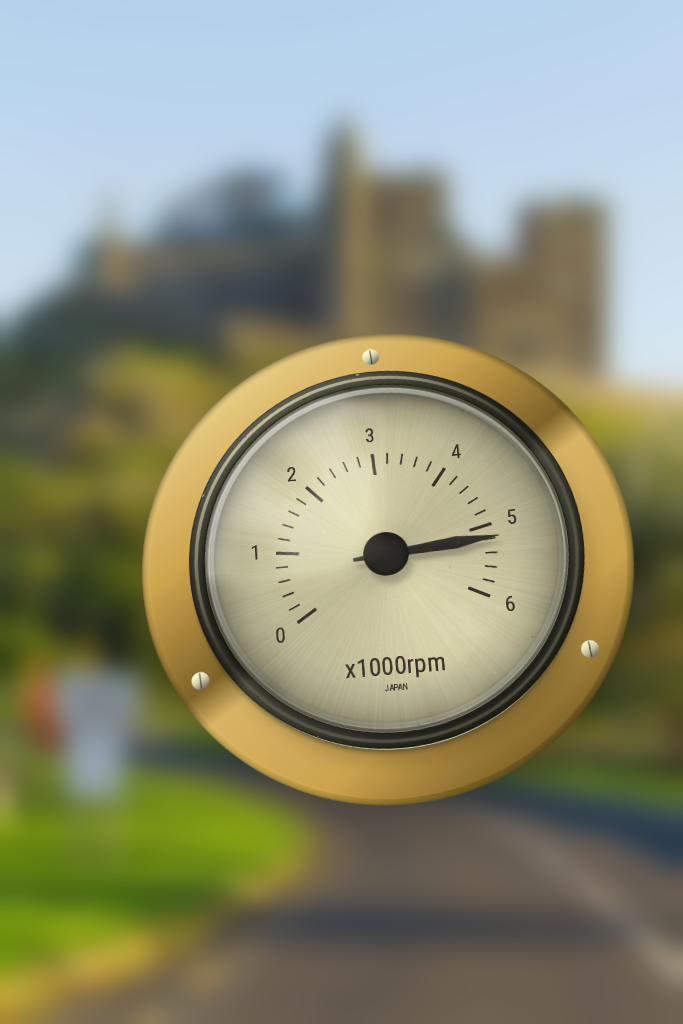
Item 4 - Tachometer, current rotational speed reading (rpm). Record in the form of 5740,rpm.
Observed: 5200,rpm
